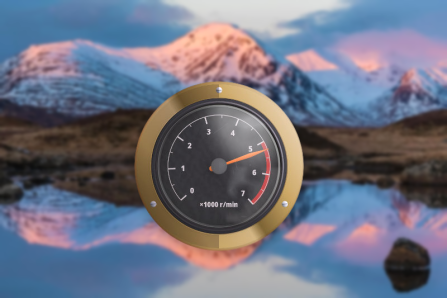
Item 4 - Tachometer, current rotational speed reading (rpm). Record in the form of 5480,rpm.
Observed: 5250,rpm
